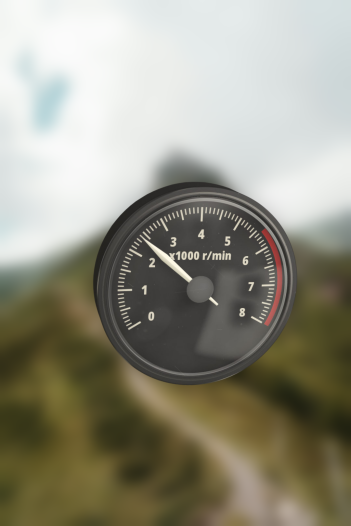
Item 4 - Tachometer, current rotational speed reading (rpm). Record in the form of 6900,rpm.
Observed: 2400,rpm
